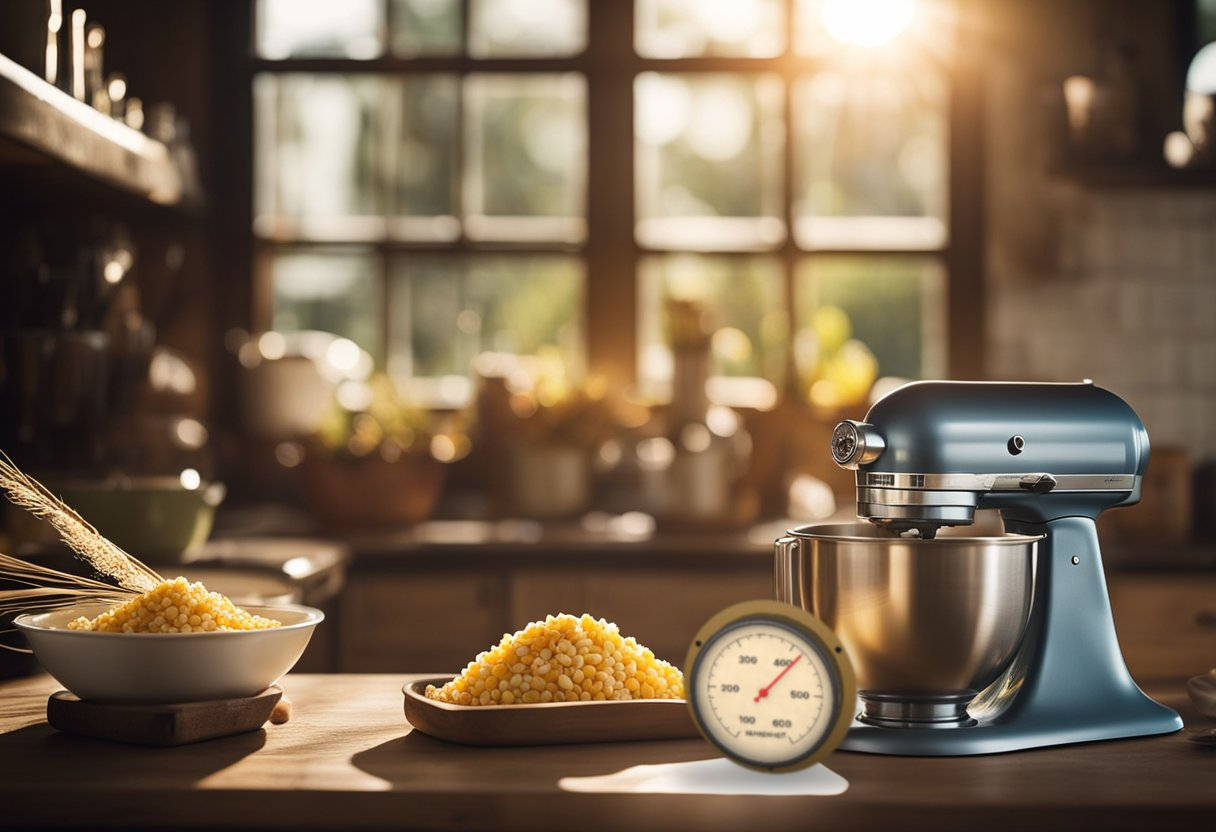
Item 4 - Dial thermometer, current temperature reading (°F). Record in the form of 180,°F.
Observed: 420,°F
